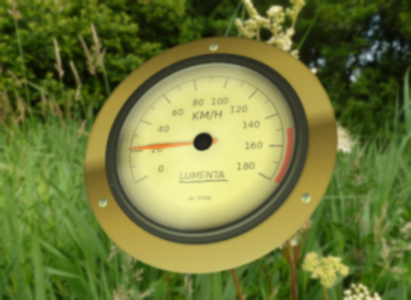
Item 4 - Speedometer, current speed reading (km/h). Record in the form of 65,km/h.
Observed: 20,km/h
